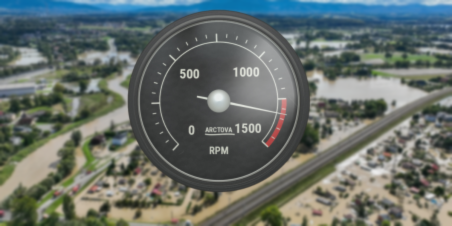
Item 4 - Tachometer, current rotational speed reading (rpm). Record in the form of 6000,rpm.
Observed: 1325,rpm
